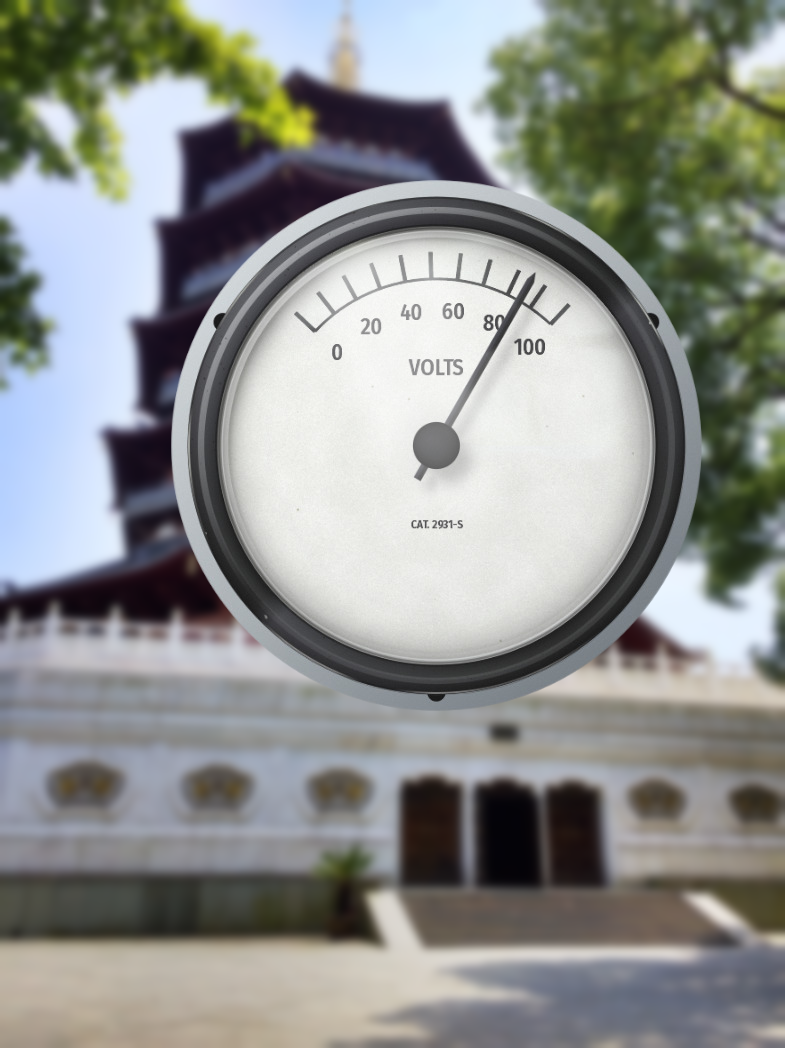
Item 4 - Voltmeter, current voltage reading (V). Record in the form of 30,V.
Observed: 85,V
